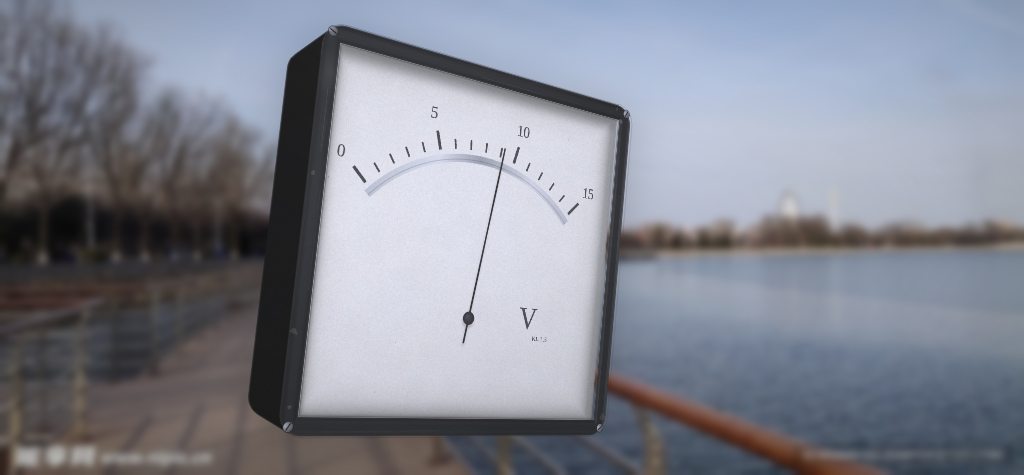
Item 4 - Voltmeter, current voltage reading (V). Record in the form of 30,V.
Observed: 9,V
